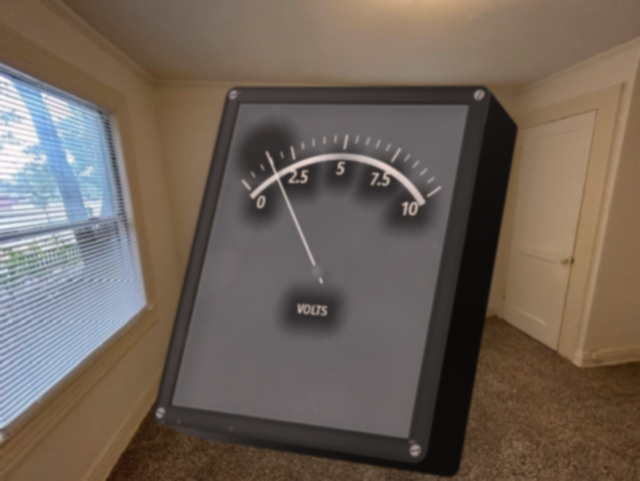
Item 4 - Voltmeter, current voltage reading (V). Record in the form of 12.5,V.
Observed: 1.5,V
